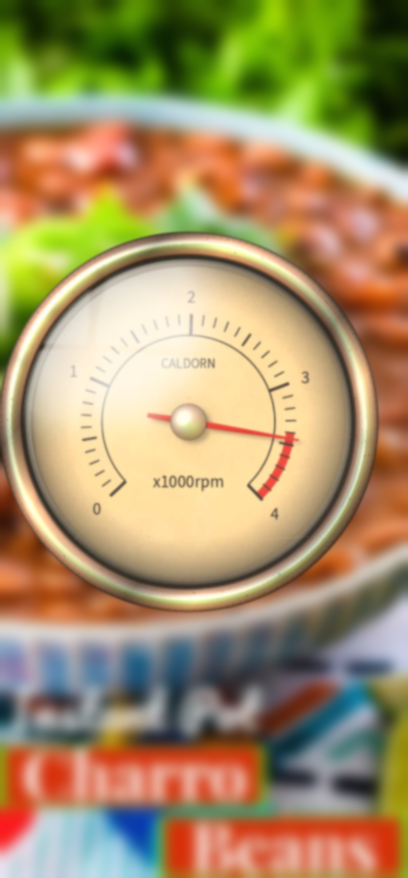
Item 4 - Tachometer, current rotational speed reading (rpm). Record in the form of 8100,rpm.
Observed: 3450,rpm
